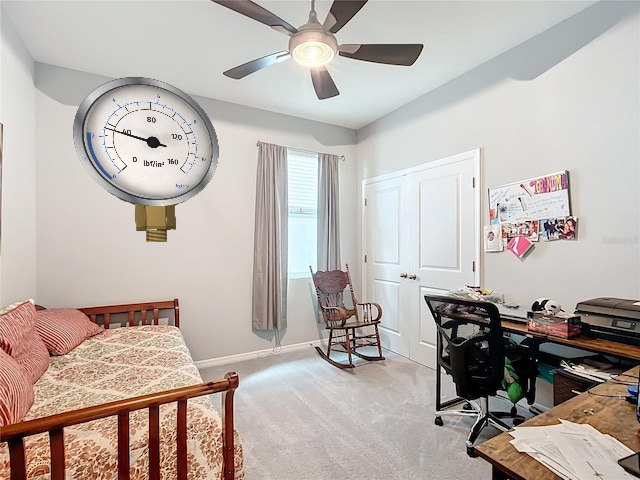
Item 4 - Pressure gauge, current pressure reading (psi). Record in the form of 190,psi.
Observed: 35,psi
